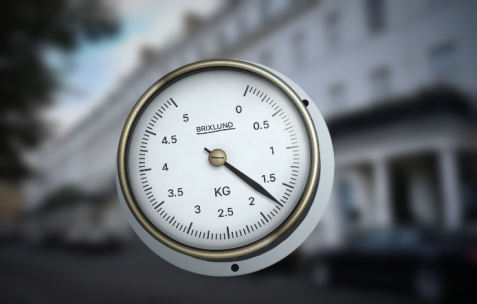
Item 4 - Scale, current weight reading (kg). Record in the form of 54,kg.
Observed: 1.75,kg
